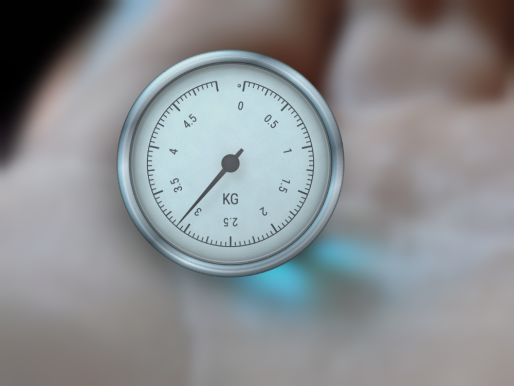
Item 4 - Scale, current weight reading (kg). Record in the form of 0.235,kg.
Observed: 3.1,kg
